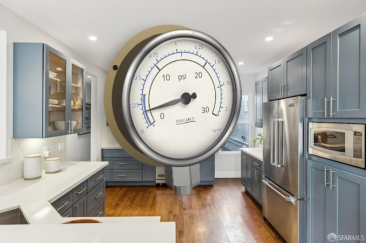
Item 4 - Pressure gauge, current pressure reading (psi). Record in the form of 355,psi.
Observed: 2.5,psi
